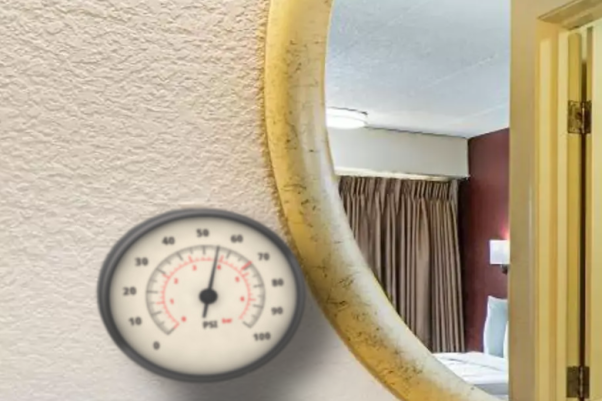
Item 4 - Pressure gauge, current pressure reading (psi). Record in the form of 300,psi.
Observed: 55,psi
